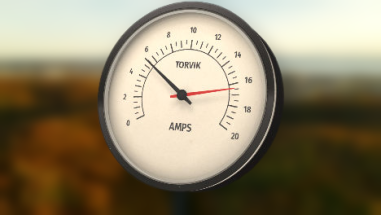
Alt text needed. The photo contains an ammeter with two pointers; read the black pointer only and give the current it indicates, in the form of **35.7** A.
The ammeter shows **5.5** A
